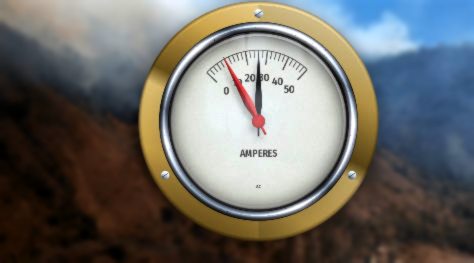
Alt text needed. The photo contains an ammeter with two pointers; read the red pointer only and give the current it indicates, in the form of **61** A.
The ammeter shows **10** A
